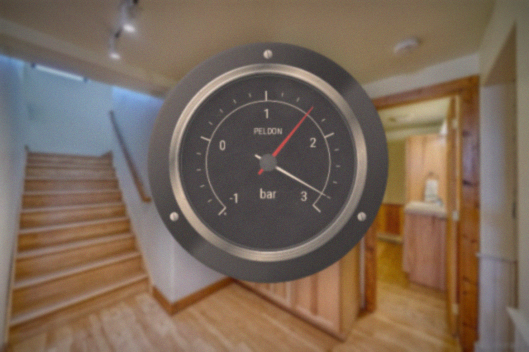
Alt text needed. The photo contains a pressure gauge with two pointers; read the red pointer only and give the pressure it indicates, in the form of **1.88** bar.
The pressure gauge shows **1.6** bar
